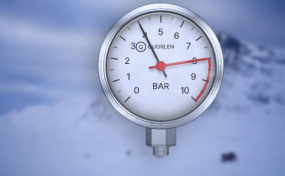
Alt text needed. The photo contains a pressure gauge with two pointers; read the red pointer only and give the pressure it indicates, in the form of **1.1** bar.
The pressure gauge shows **8** bar
